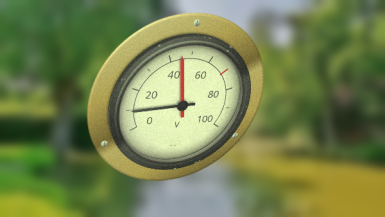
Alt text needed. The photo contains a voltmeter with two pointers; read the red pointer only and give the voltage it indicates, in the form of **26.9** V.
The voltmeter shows **45** V
